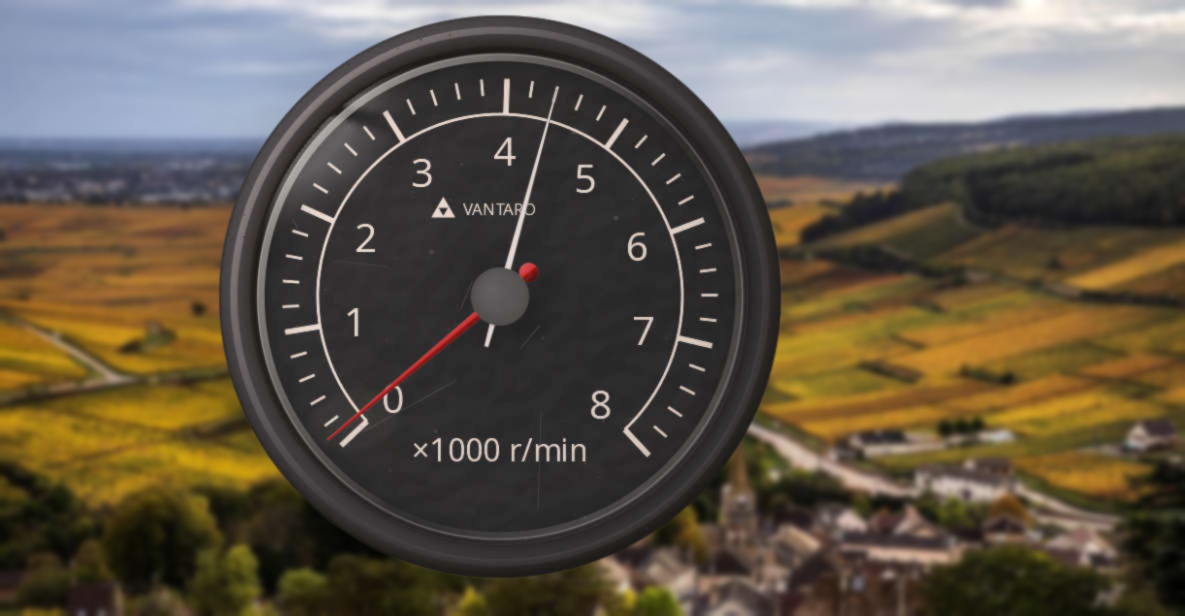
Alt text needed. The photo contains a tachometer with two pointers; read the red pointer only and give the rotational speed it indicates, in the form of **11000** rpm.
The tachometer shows **100** rpm
